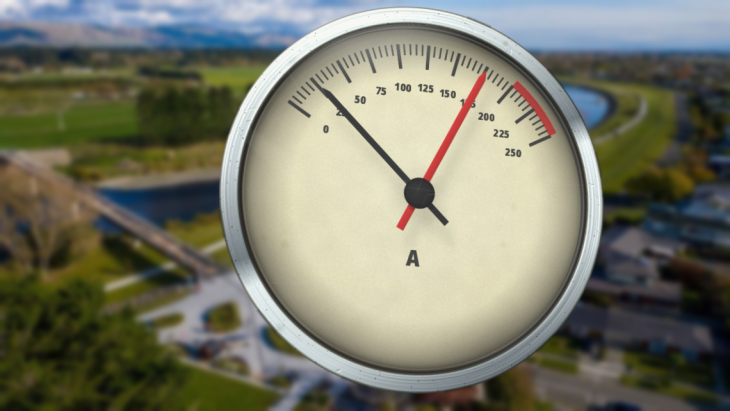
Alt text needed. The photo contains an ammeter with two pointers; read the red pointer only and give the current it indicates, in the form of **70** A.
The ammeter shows **175** A
